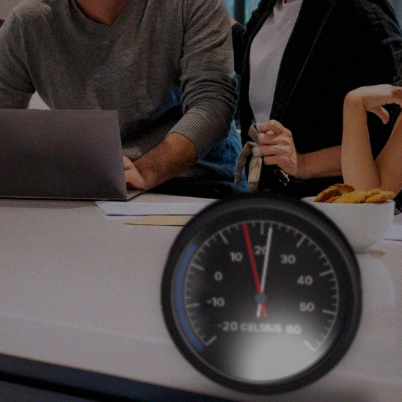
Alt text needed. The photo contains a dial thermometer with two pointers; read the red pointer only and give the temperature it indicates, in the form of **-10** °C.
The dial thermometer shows **16** °C
